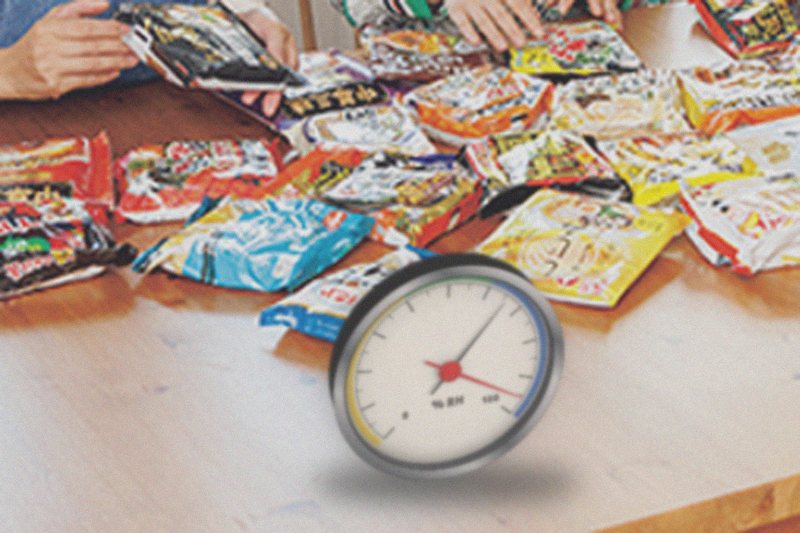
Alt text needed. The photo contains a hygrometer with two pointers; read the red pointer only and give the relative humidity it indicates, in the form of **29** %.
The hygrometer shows **95** %
